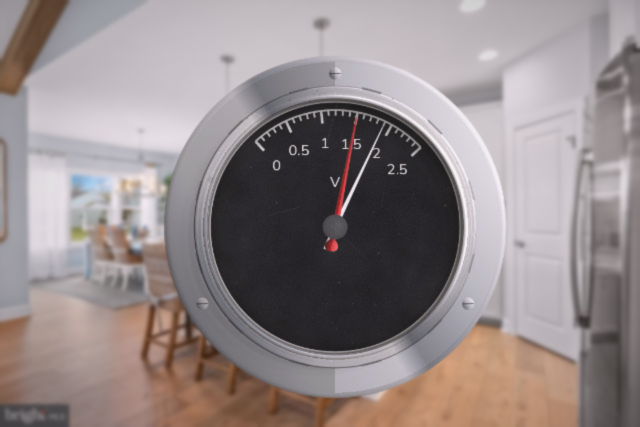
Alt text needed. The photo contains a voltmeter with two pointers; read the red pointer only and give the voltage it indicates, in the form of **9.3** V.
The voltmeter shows **1.5** V
